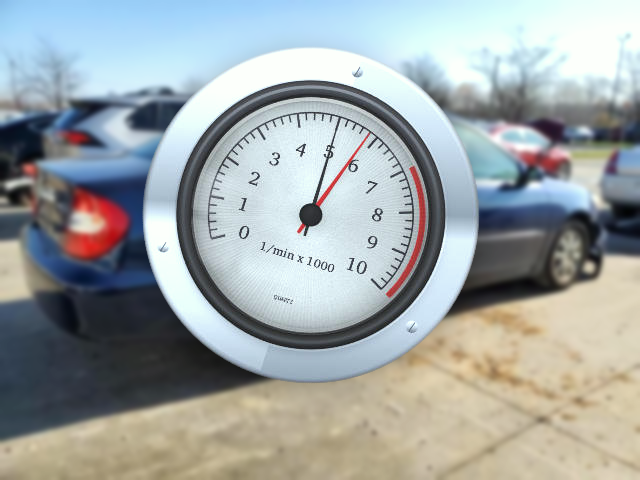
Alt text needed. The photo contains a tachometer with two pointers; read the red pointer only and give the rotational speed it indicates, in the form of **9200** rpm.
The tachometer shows **5800** rpm
